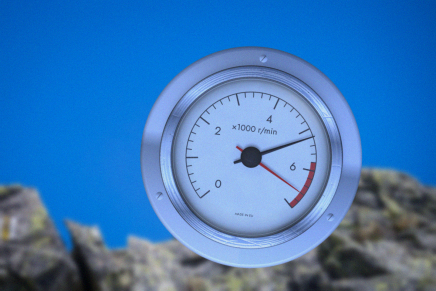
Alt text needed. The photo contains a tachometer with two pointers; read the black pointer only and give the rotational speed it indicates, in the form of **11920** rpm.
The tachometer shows **5200** rpm
